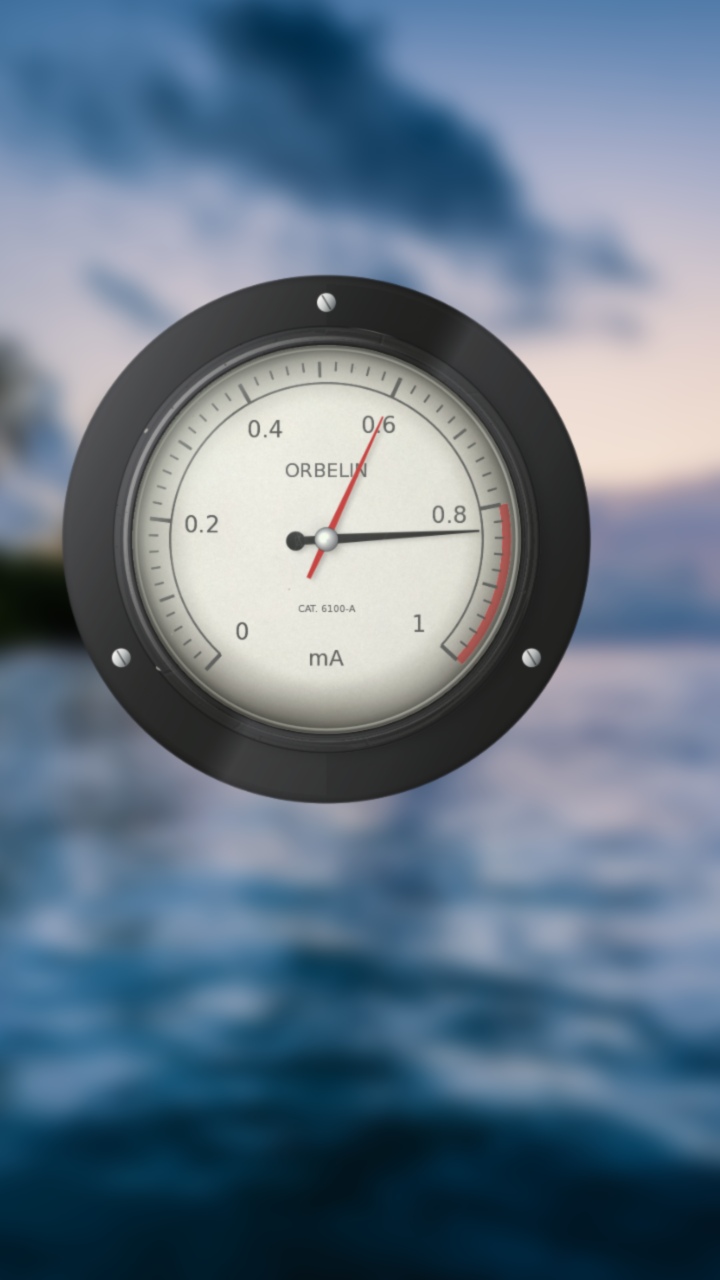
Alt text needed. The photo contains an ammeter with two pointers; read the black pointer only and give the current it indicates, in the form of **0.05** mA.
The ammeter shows **0.83** mA
